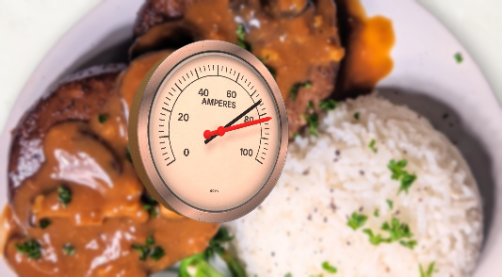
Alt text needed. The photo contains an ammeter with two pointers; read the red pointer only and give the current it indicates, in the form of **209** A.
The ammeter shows **82** A
